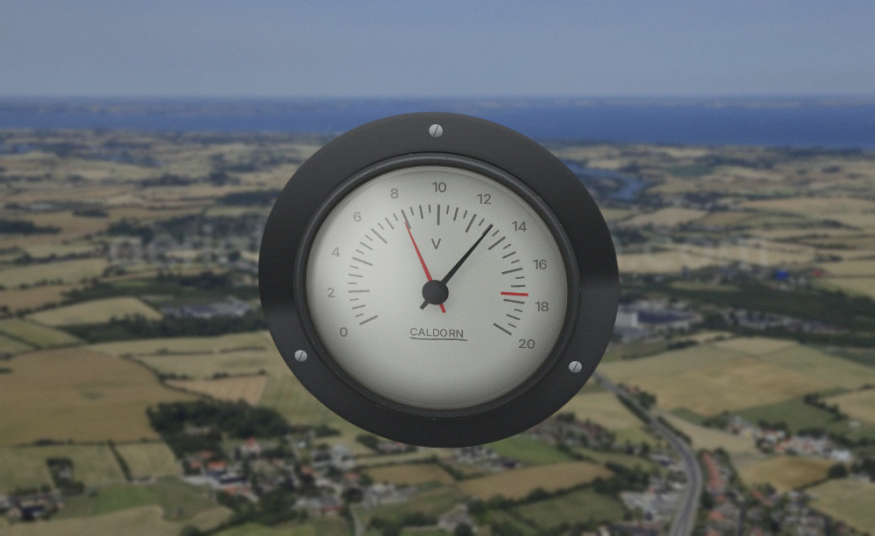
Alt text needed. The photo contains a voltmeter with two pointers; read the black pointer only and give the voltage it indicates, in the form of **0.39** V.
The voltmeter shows **13** V
